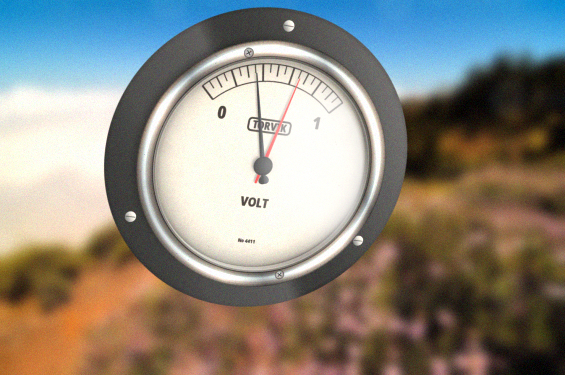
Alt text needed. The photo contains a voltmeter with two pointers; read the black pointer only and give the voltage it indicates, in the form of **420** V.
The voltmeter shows **0.35** V
